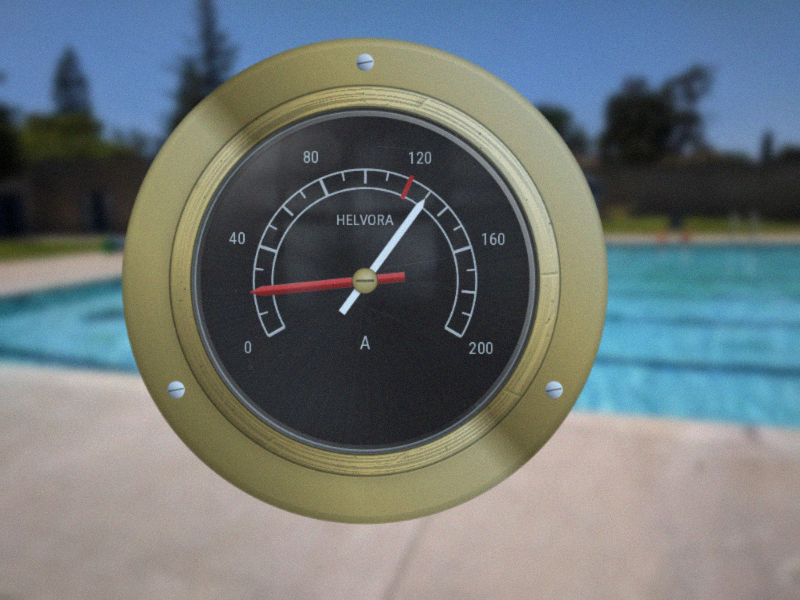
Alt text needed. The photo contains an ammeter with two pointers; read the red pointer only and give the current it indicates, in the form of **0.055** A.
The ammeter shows **20** A
